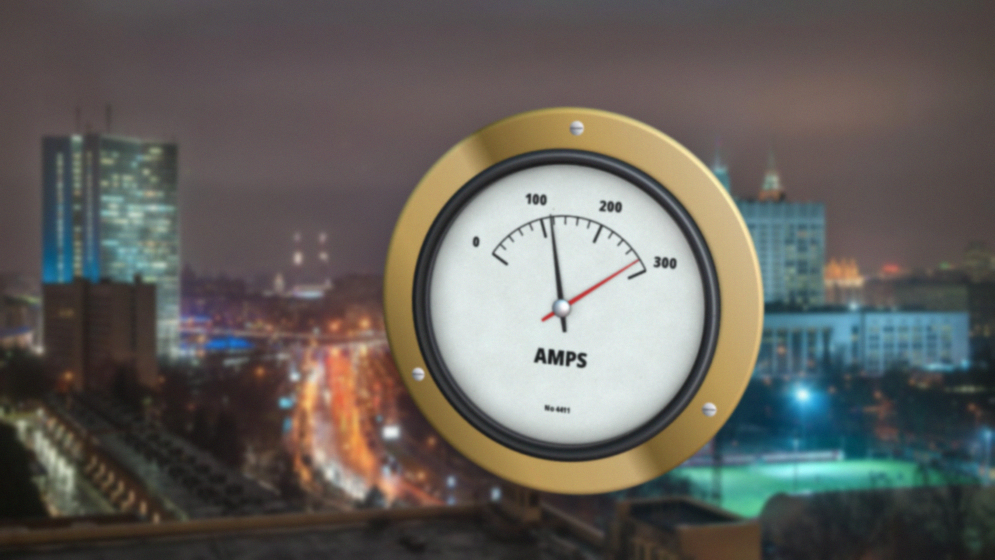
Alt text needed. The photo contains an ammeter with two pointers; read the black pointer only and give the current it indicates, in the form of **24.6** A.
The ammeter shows **120** A
